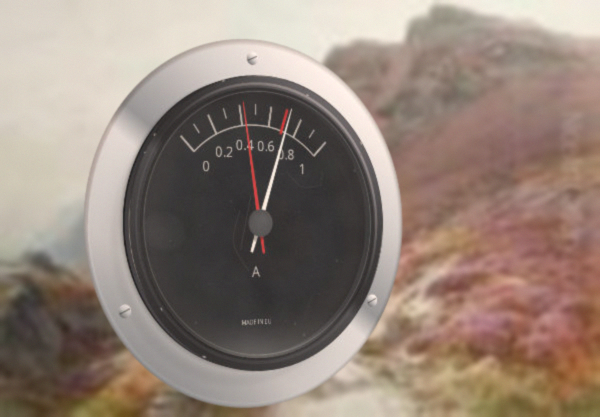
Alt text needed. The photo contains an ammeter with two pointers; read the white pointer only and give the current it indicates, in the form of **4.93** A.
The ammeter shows **0.7** A
